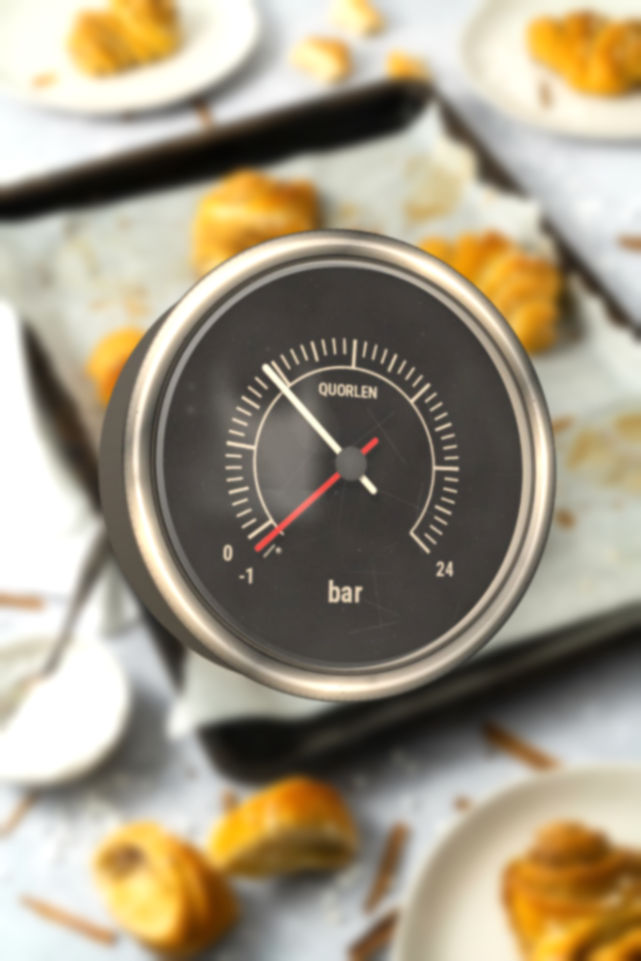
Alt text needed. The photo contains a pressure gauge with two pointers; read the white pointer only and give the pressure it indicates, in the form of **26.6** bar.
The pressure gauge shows **7.5** bar
